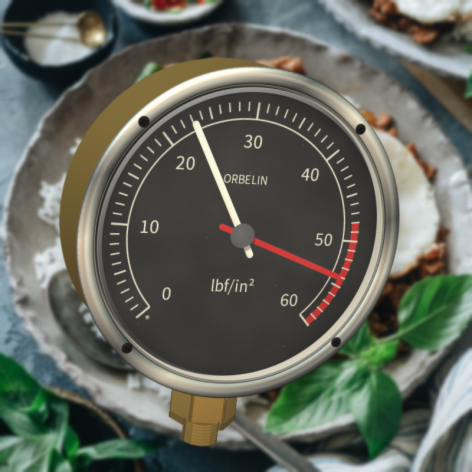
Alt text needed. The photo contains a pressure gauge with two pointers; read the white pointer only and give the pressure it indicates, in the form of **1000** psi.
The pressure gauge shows **23** psi
